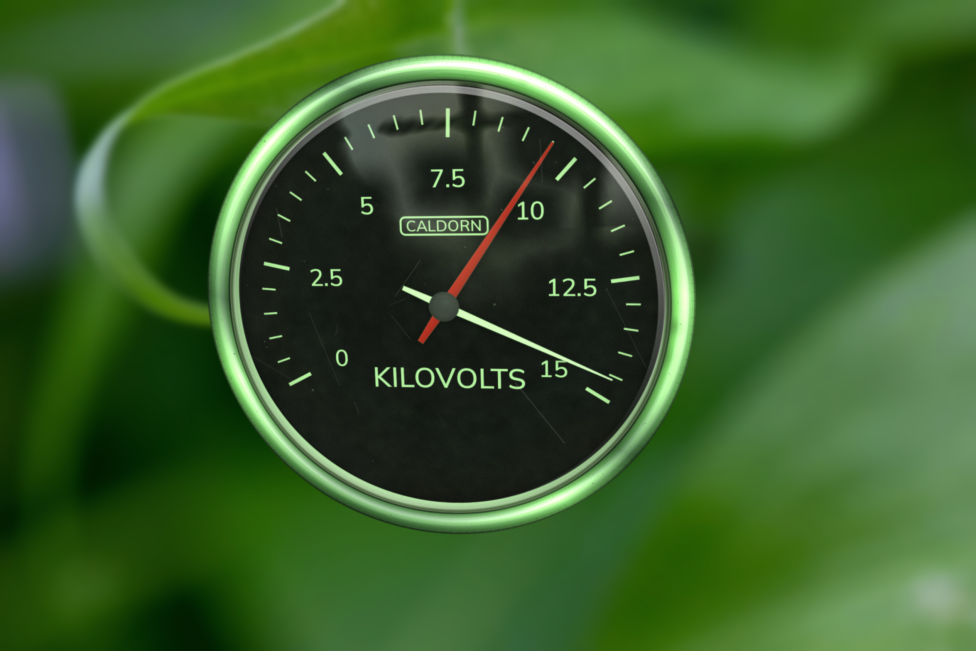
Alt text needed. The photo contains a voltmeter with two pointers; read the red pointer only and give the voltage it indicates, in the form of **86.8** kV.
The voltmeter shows **9.5** kV
